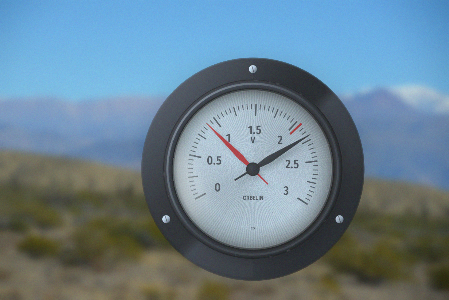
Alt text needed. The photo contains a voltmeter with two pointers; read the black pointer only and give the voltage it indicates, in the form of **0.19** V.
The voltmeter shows **2.2** V
